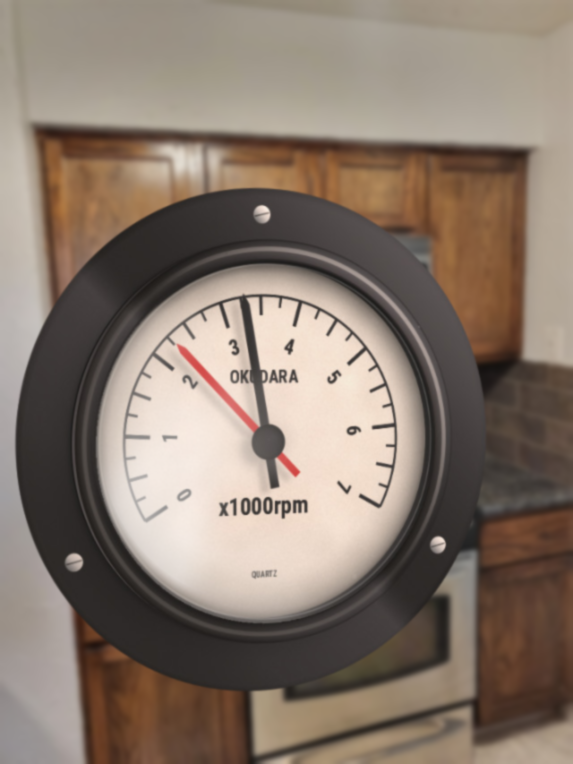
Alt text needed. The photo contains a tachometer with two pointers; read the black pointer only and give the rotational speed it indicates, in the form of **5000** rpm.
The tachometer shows **3250** rpm
